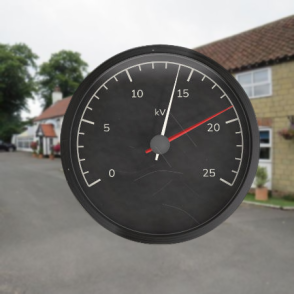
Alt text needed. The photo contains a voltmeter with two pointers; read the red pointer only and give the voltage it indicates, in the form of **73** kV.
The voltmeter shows **19** kV
